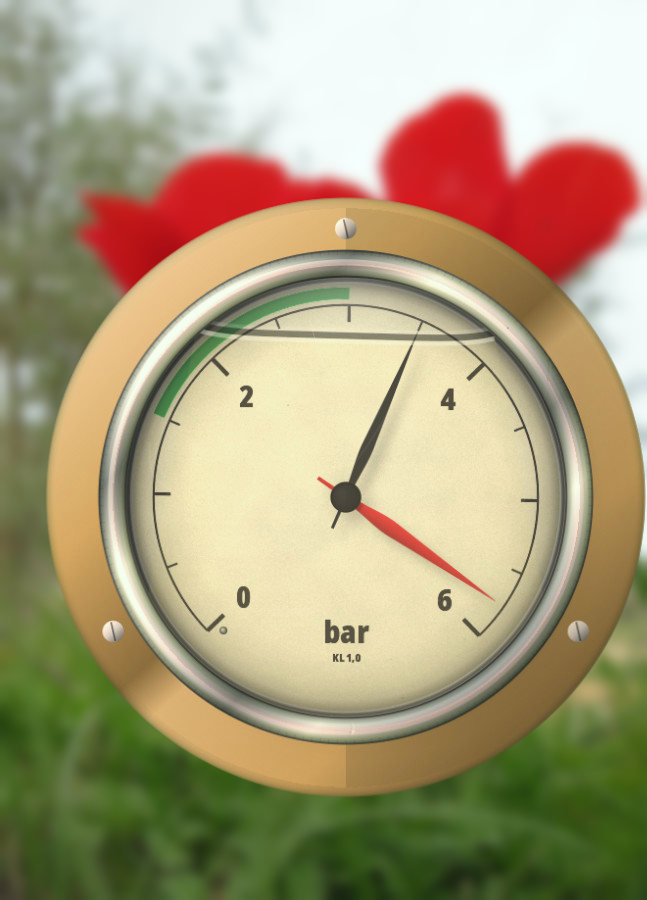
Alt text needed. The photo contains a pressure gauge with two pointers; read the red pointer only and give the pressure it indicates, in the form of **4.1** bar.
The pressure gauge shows **5.75** bar
